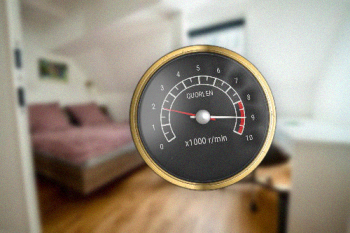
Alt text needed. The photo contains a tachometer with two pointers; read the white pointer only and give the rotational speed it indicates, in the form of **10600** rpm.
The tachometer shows **9000** rpm
